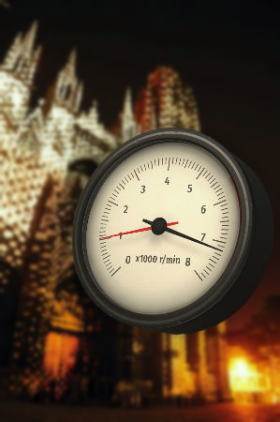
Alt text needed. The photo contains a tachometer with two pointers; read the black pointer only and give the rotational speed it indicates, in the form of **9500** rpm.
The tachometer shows **7200** rpm
